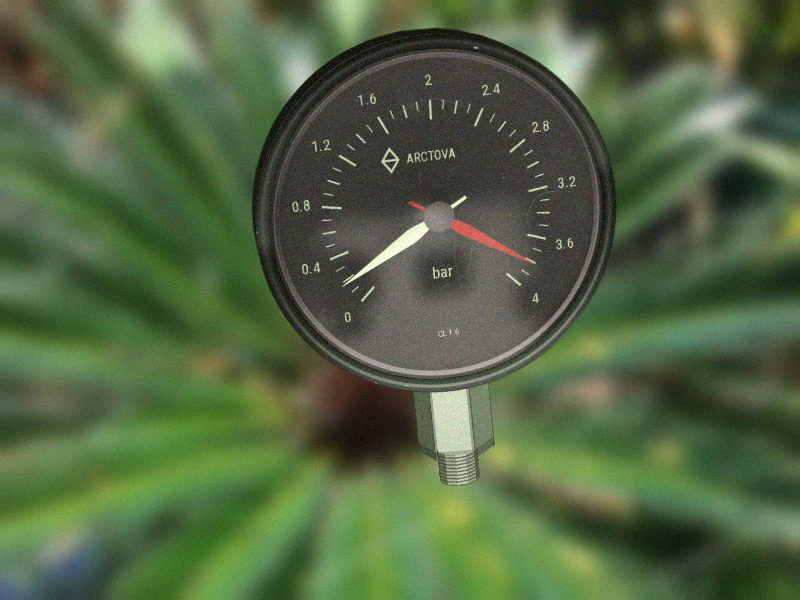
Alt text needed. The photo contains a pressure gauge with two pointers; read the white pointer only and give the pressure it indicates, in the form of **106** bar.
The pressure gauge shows **0.2** bar
